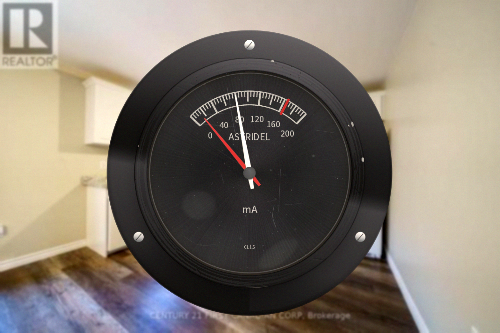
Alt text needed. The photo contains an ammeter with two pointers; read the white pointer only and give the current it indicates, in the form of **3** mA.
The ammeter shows **80** mA
